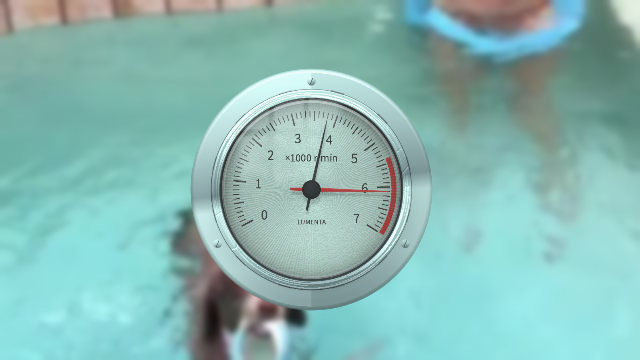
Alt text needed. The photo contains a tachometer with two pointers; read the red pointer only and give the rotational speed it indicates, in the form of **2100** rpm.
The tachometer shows **6100** rpm
